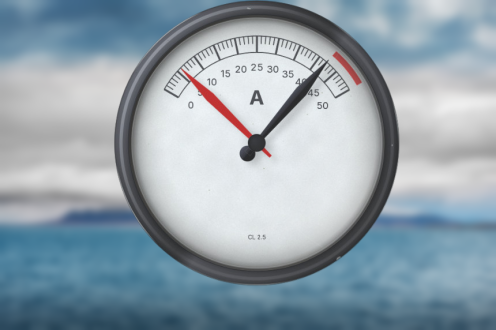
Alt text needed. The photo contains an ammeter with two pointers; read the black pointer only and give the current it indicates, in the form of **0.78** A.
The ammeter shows **42** A
